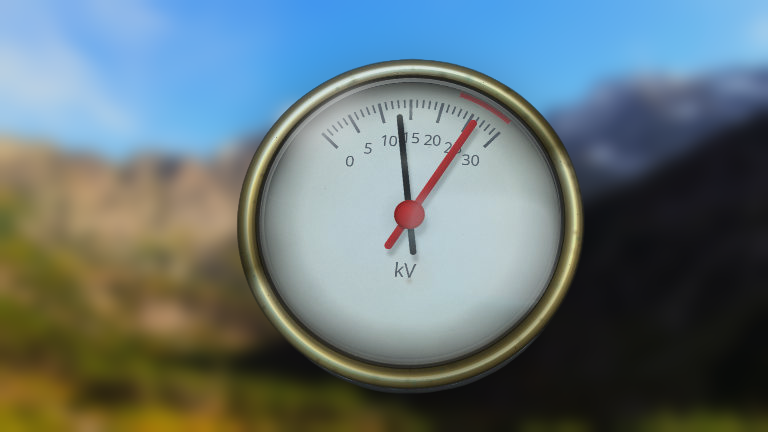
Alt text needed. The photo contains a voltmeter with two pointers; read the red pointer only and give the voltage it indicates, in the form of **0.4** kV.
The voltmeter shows **26** kV
